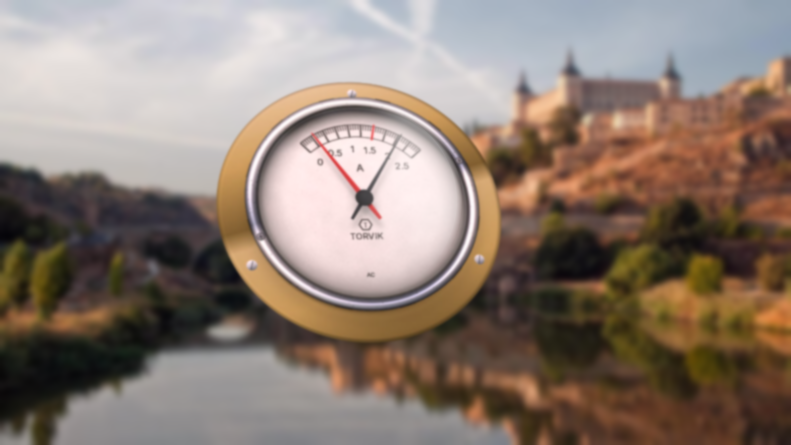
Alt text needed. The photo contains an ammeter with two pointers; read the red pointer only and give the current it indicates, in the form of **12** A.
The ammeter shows **0.25** A
